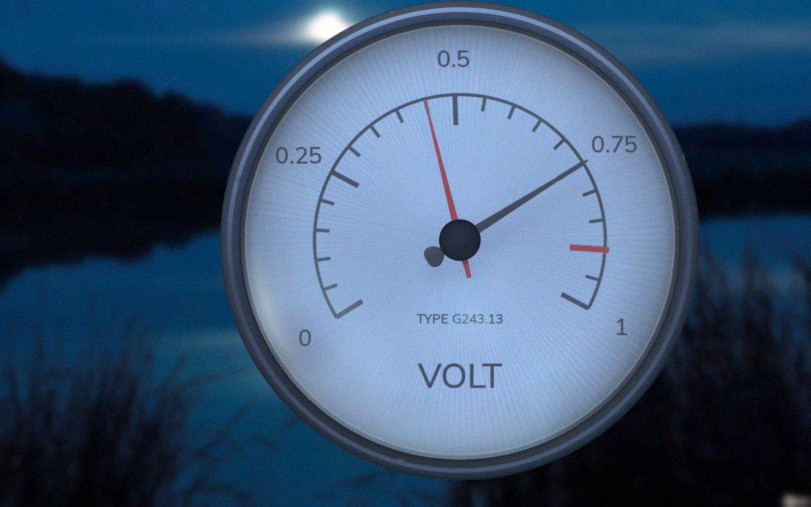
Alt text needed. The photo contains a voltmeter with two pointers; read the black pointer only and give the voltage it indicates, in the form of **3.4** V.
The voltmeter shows **0.75** V
